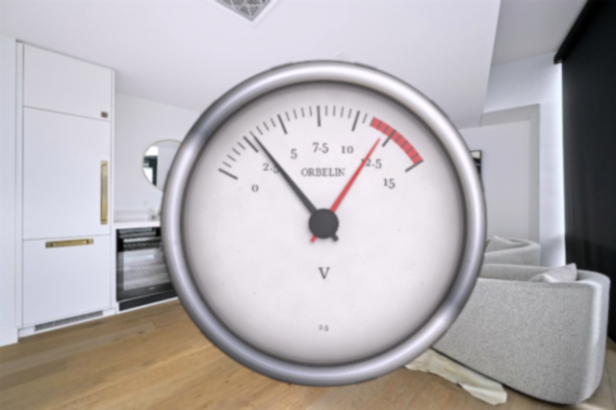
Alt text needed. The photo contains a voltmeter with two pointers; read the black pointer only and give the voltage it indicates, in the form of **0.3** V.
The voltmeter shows **3** V
